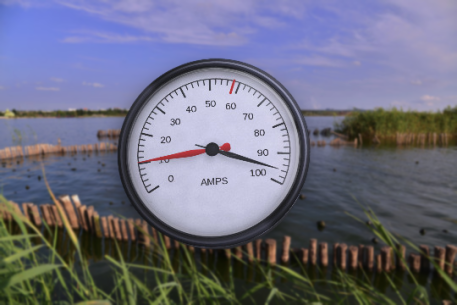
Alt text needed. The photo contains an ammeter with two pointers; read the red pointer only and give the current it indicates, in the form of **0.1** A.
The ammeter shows **10** A
